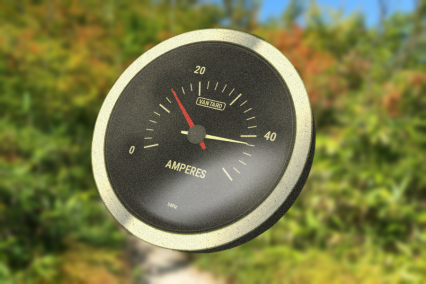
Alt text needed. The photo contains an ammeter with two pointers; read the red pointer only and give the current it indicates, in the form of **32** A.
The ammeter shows **14** A
